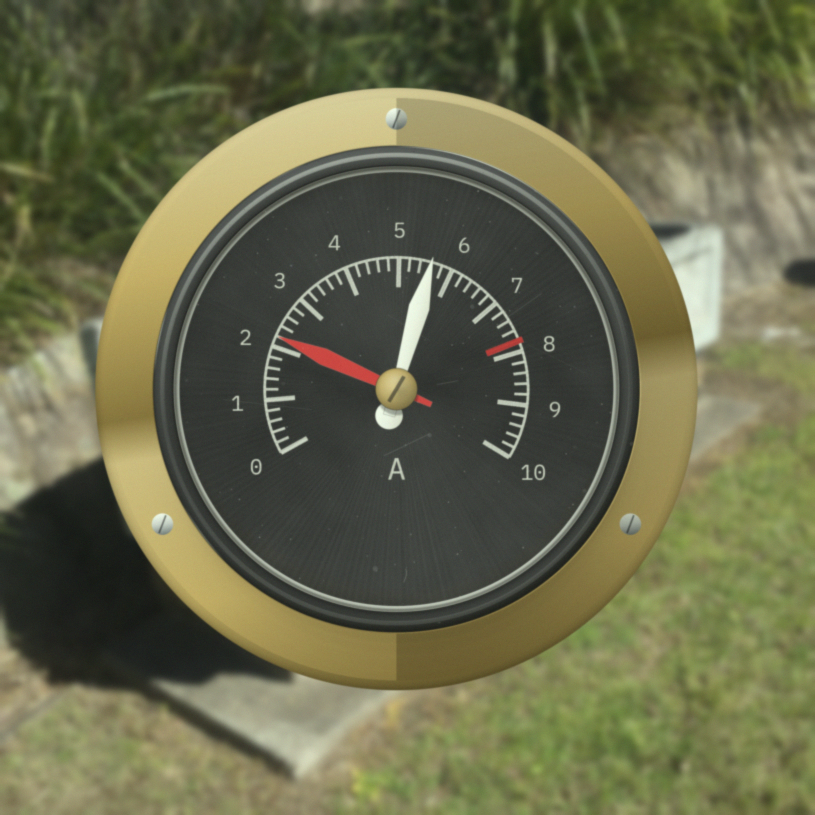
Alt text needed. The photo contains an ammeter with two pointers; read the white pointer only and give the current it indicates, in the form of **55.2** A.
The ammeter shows **5.6** A
